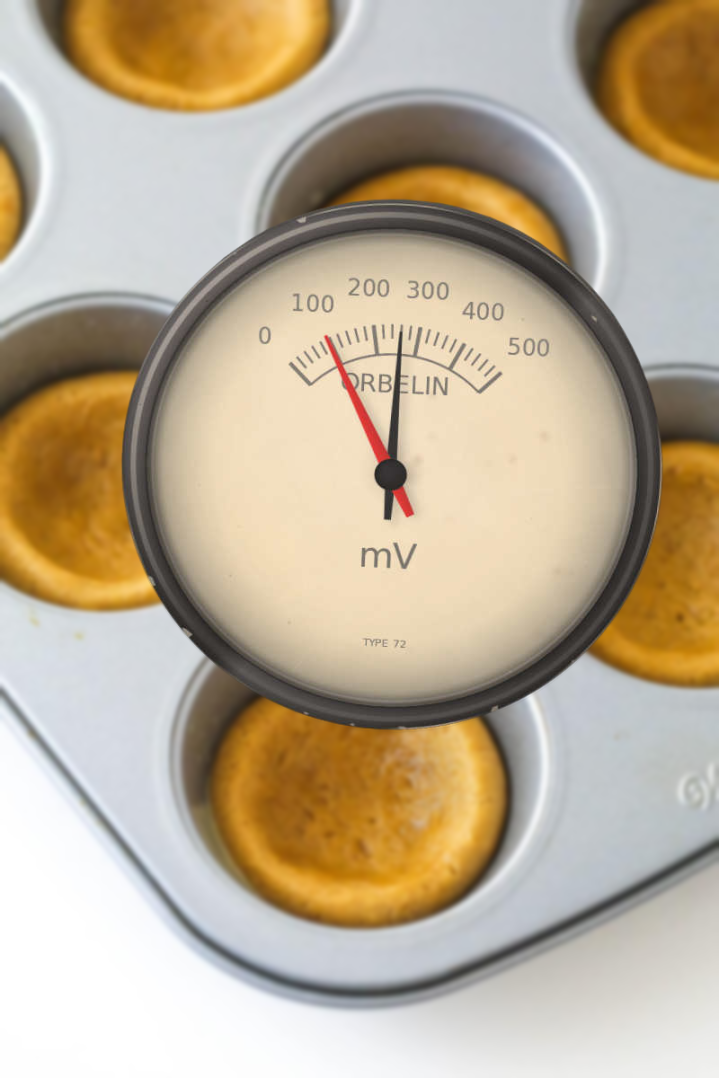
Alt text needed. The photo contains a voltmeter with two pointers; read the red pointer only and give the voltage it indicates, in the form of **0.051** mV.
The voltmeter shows **100** mV
